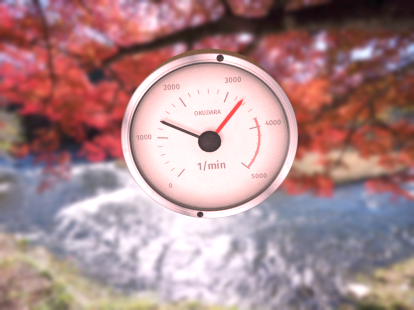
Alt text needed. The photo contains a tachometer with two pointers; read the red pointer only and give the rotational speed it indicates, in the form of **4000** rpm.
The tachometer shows **3300** rpm
